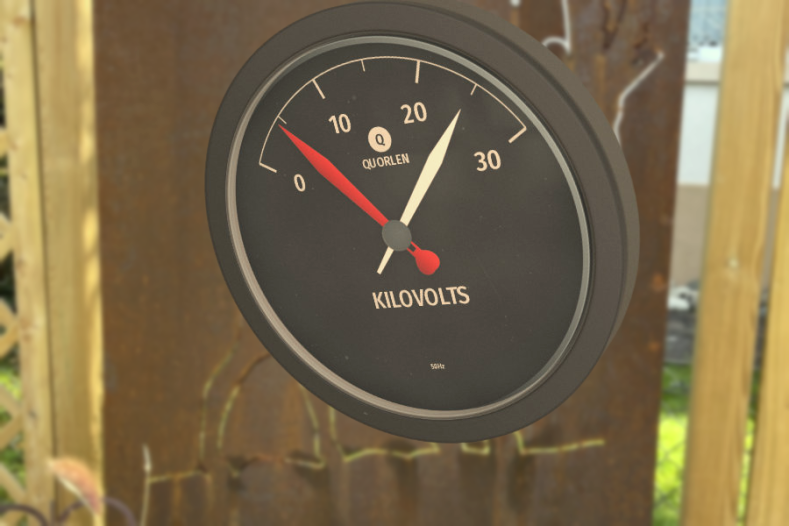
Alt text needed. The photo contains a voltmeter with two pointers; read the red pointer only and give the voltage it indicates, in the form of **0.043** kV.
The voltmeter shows **5** kV
